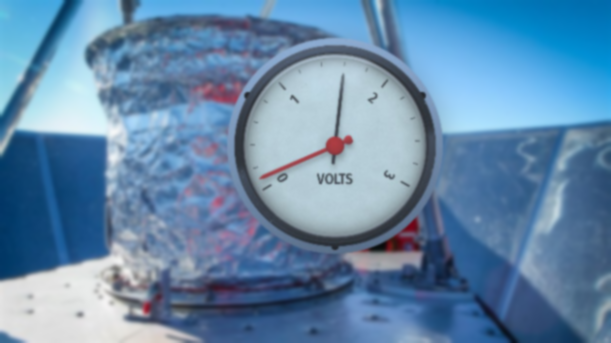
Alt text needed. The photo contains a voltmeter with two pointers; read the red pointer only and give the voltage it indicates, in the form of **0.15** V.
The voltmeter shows **0.1** V
